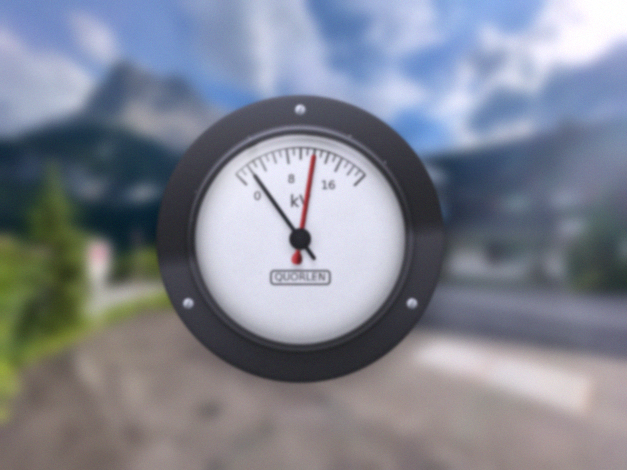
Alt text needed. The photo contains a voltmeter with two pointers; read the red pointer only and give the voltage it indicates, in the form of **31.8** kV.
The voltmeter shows **12** kV
